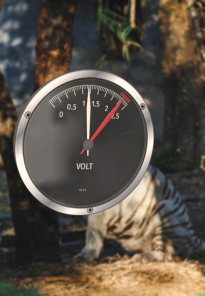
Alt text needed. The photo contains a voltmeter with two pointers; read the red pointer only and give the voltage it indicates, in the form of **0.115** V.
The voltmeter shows **2.25** V
